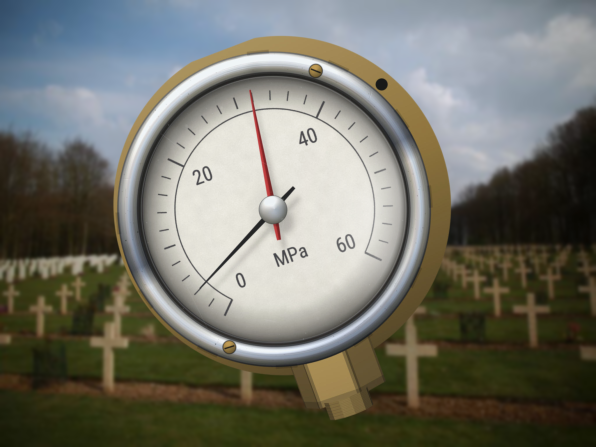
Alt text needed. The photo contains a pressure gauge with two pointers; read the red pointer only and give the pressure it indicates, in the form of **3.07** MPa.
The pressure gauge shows **32** MPa
